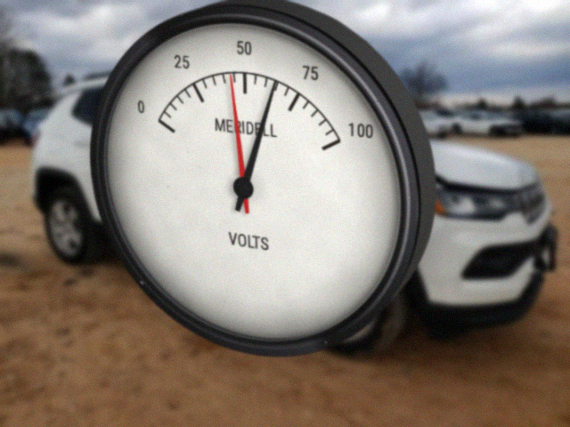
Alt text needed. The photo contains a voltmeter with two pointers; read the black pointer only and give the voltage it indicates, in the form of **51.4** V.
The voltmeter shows **65** V
